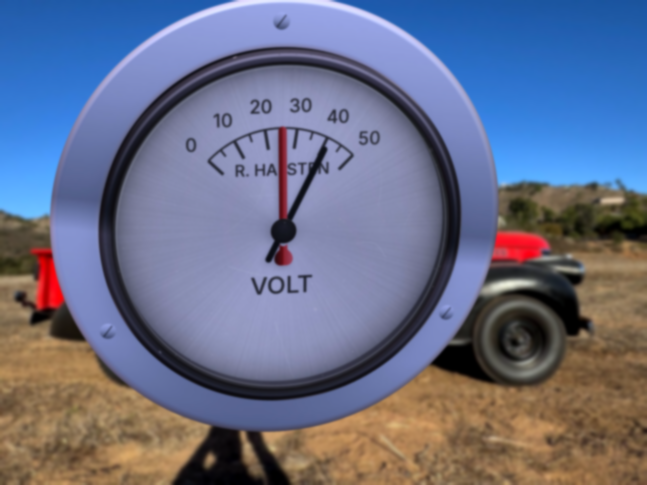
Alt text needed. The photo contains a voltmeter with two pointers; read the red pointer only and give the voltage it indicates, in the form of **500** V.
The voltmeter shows **25** V
